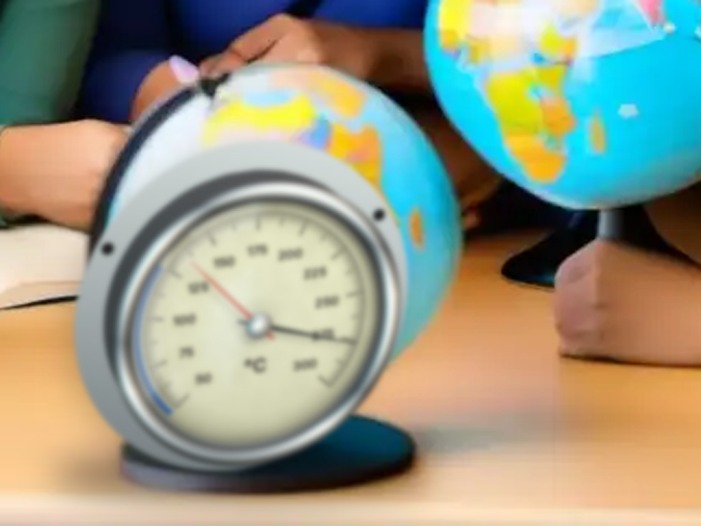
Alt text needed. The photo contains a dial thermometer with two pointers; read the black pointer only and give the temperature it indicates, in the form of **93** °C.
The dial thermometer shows **275** °C
